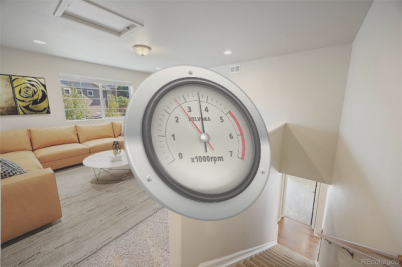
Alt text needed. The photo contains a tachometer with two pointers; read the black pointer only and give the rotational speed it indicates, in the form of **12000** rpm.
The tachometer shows **3600** rpm
